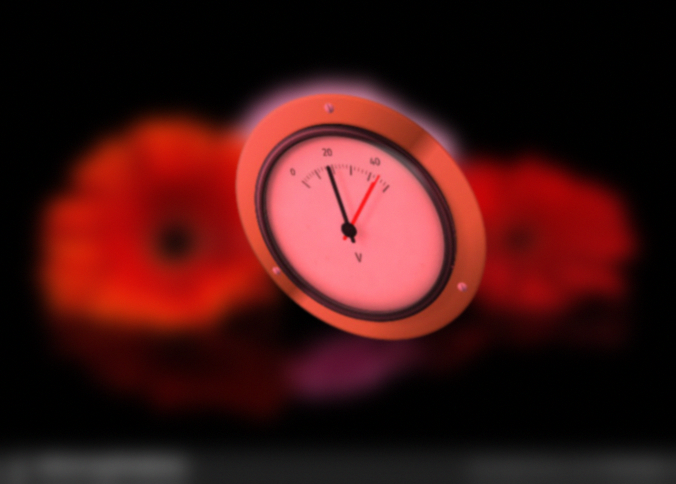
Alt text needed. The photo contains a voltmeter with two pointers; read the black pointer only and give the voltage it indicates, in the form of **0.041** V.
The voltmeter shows **20** V
